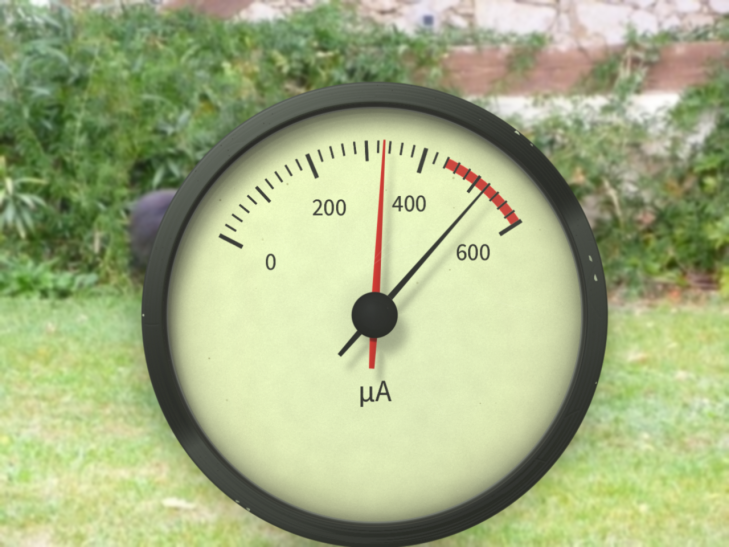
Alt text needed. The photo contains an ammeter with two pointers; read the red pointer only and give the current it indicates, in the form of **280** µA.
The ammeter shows **330** µA
